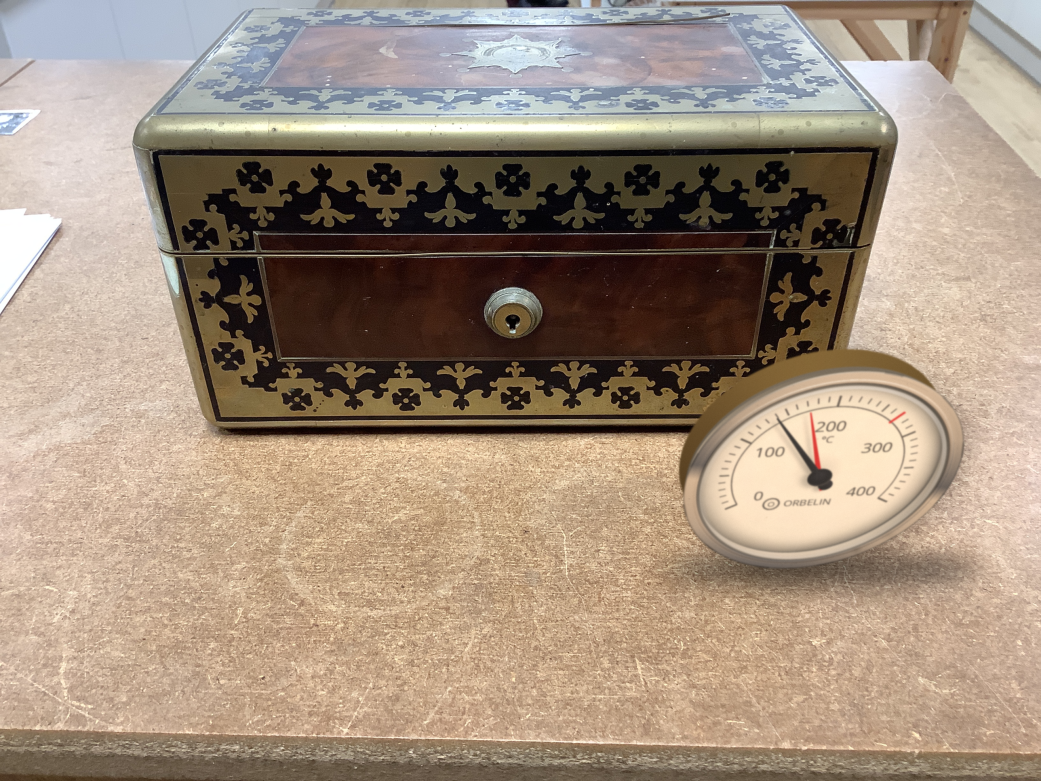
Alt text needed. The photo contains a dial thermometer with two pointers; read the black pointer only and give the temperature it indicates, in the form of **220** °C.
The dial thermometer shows **140** °C
